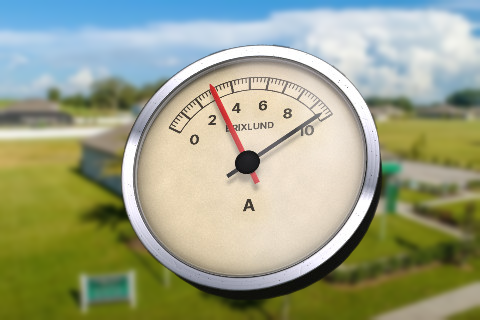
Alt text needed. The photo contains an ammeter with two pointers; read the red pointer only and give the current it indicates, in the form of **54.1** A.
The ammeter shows **3** A
